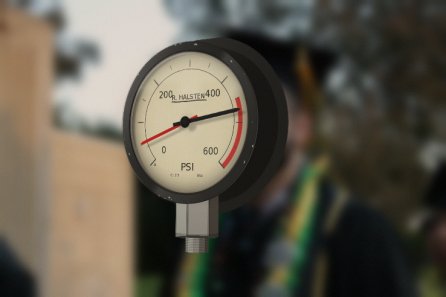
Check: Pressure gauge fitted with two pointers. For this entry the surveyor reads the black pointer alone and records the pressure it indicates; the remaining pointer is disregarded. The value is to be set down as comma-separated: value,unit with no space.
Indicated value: 475,psi
